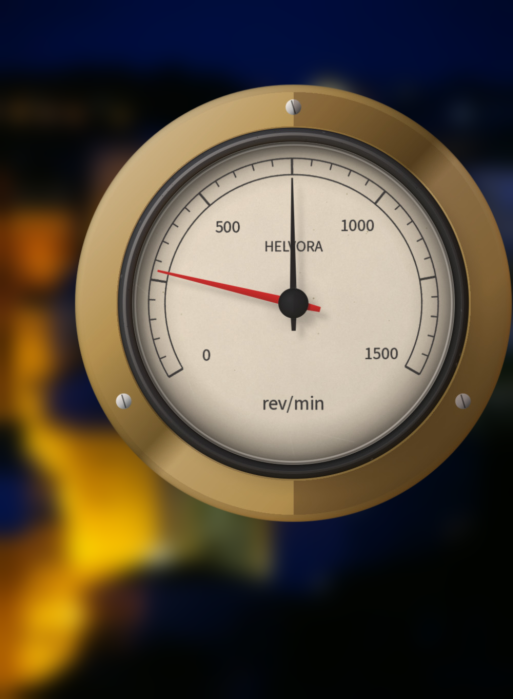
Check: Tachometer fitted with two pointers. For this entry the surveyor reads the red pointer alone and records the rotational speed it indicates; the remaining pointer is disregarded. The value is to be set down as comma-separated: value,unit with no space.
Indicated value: 275,rpm
